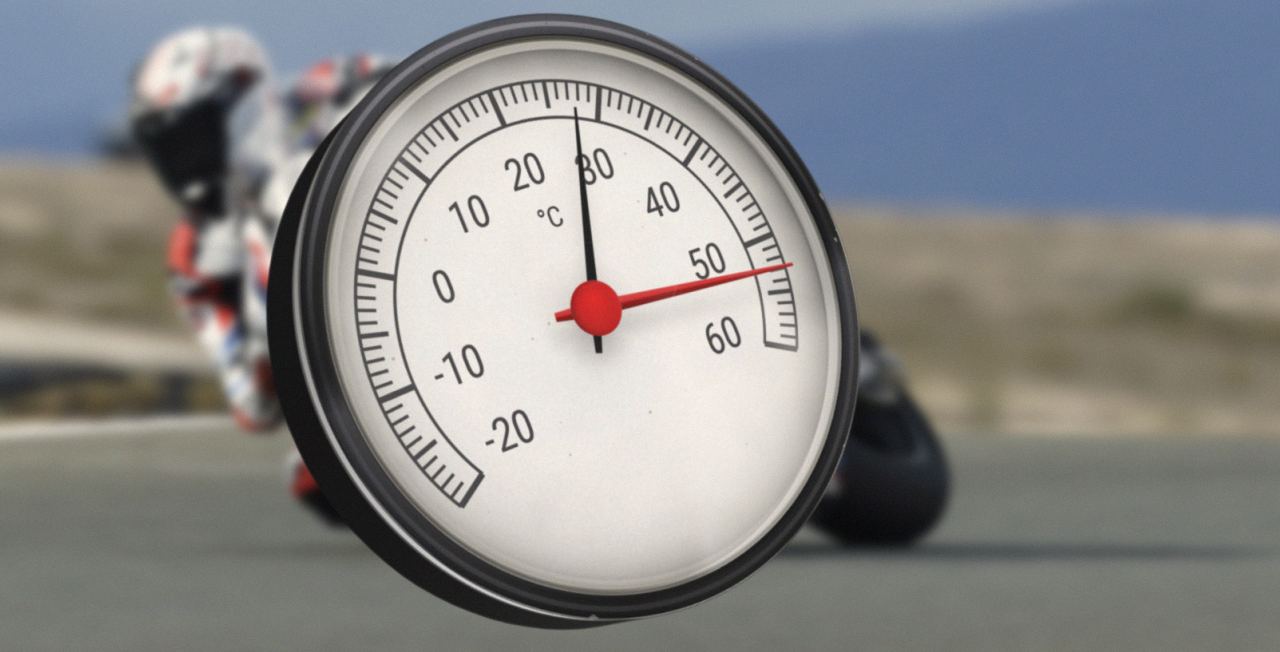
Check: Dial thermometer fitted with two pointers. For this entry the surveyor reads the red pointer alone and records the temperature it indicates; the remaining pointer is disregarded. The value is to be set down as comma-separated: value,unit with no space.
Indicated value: 53,°C
